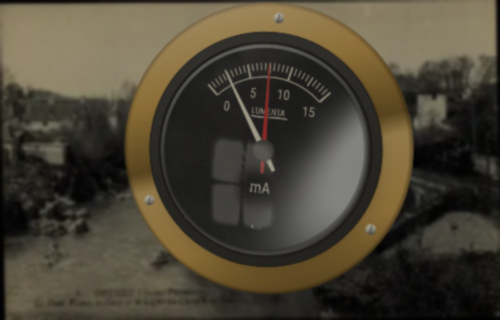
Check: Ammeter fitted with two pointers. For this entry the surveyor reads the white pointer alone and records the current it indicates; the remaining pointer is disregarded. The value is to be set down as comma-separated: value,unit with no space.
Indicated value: 2.5,mA
